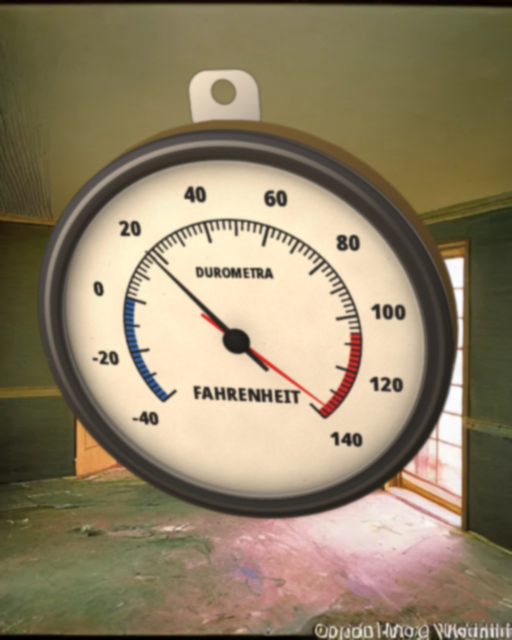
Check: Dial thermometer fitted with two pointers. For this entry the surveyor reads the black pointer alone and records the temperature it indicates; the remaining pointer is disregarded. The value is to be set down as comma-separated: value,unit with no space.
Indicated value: 20,°F
